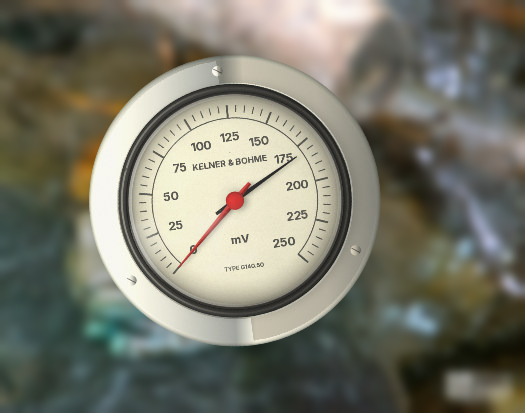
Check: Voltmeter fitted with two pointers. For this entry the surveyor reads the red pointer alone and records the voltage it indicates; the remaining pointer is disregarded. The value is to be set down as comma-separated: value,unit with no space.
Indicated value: 0,mV
